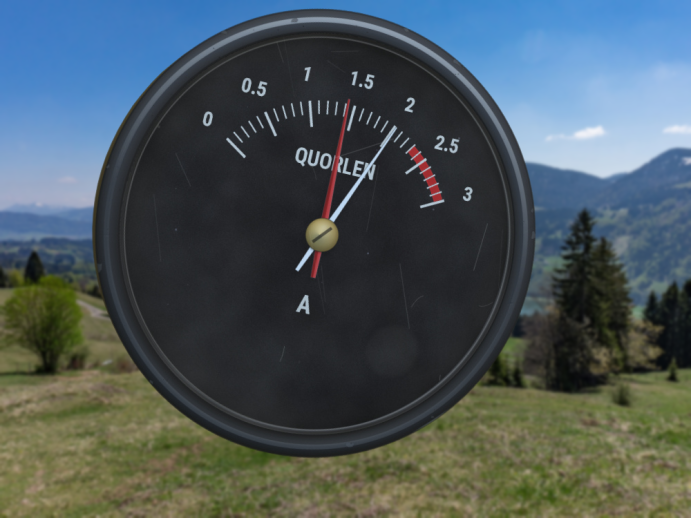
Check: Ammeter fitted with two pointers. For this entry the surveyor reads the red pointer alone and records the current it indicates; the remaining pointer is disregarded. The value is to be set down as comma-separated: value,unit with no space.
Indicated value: 1.4,A
